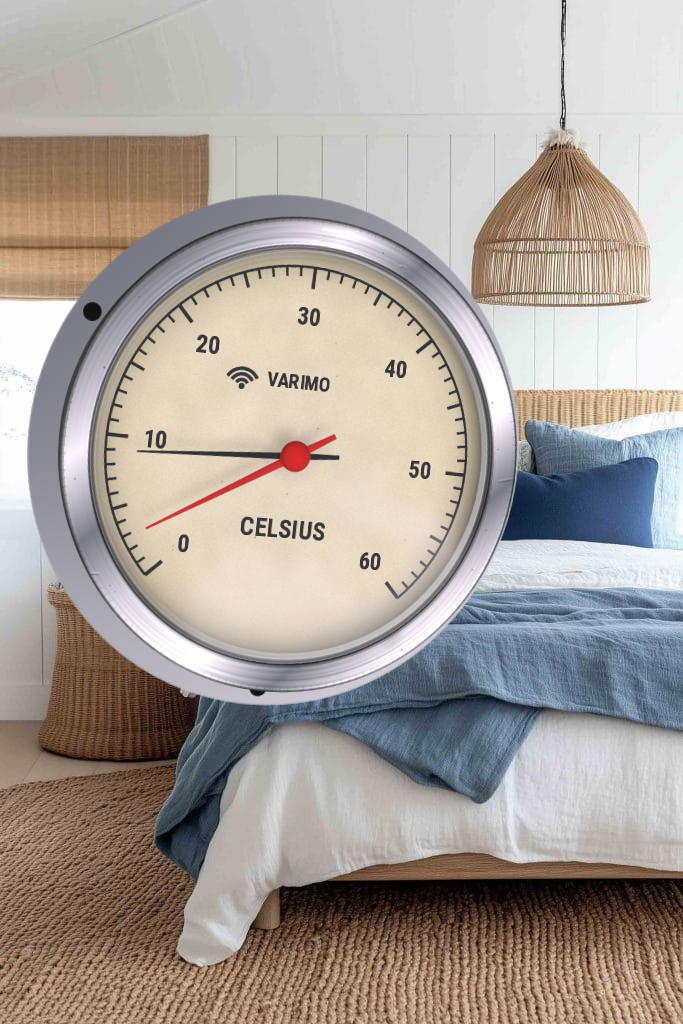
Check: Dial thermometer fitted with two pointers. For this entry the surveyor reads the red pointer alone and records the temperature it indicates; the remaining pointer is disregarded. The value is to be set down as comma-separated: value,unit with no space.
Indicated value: 3,°C
